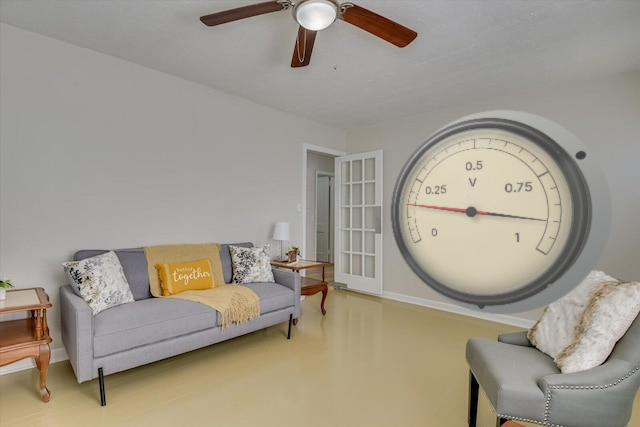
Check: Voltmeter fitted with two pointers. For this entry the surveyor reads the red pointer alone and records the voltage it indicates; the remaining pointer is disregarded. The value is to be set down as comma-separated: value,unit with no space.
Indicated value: 0.15,V
